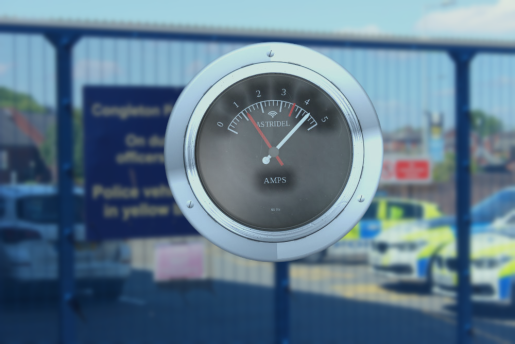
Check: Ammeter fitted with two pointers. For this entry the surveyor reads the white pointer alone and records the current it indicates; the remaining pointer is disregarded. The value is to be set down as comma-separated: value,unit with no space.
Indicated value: 4.4,A
